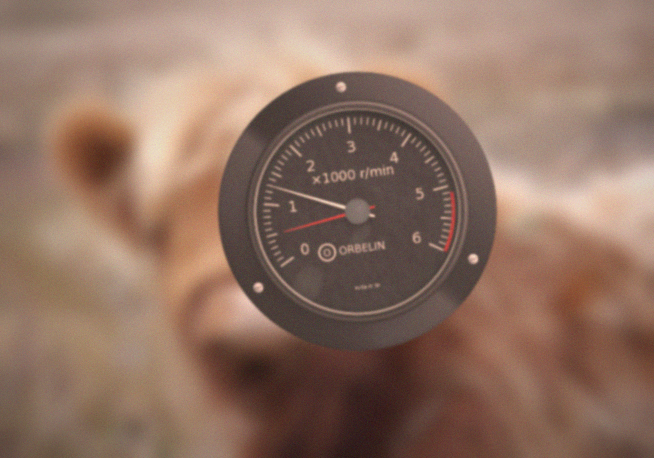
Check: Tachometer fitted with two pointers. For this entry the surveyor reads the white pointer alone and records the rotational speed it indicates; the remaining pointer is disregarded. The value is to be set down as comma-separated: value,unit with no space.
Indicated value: 1300,rpm
